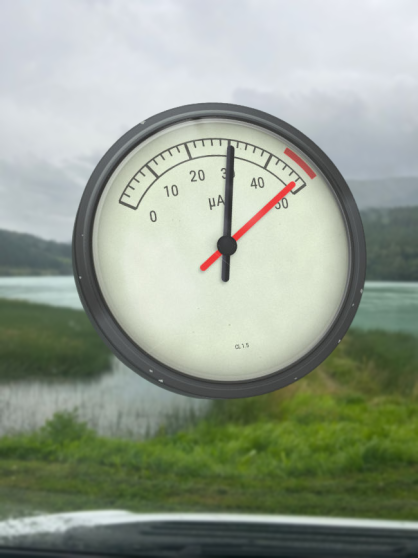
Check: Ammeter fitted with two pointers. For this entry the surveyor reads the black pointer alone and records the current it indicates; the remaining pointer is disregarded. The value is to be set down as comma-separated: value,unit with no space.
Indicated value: 30,µA
